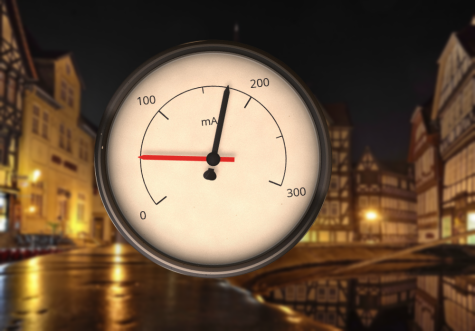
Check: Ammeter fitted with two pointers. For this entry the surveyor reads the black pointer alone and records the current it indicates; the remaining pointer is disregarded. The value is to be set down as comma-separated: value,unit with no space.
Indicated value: 175,mA
